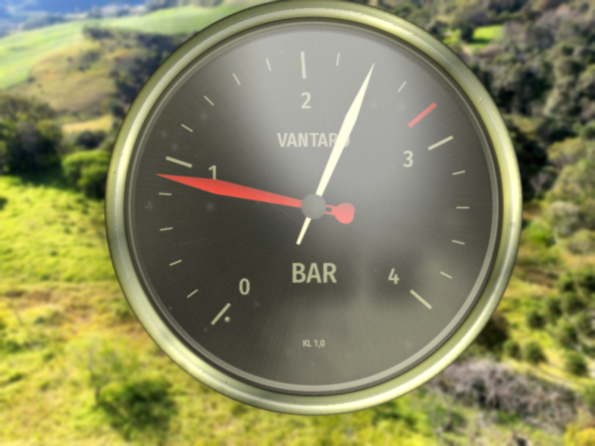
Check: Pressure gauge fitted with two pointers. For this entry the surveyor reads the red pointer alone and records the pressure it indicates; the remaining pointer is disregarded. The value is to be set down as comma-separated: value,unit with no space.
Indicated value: 0.9,bar
